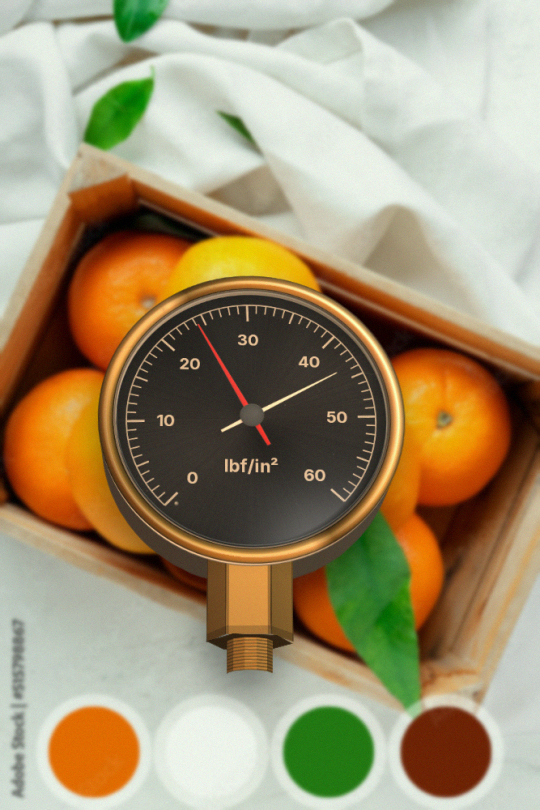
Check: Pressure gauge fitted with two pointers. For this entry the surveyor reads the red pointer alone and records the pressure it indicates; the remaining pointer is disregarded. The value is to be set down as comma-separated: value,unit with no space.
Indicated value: 24,psi
